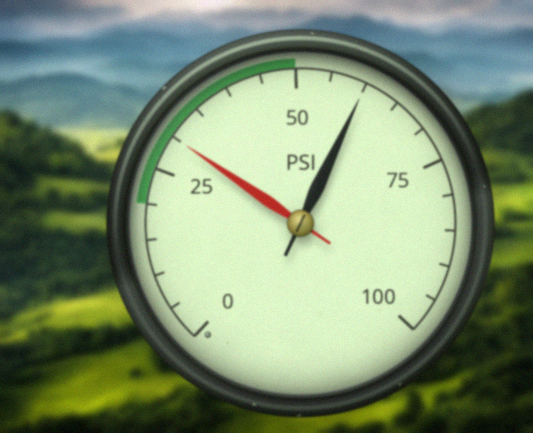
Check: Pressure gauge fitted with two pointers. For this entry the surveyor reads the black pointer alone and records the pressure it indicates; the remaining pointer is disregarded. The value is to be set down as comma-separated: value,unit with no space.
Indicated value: 60,psi
